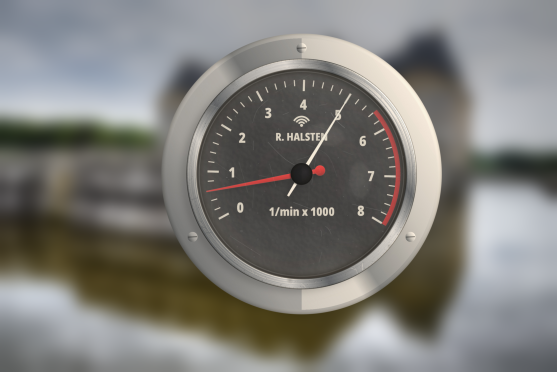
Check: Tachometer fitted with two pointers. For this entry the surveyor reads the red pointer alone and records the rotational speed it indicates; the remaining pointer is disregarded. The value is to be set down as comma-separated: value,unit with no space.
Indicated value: 600,rpm
